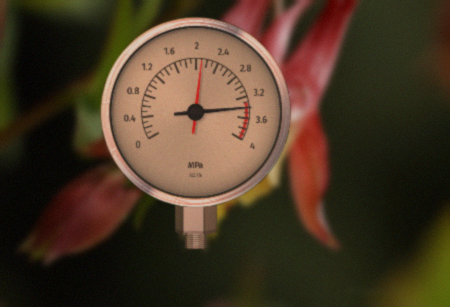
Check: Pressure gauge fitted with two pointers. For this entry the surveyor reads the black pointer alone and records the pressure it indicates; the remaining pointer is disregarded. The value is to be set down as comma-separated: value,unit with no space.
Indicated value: 3.4,MPa
